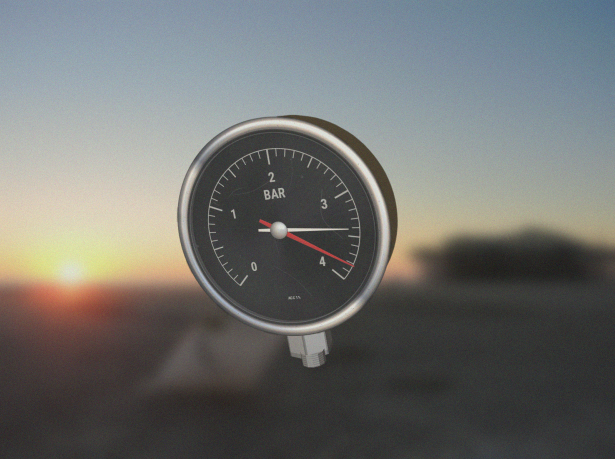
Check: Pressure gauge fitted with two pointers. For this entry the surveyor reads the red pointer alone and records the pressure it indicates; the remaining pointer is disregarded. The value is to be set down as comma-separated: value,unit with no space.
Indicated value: 3.8,bar
